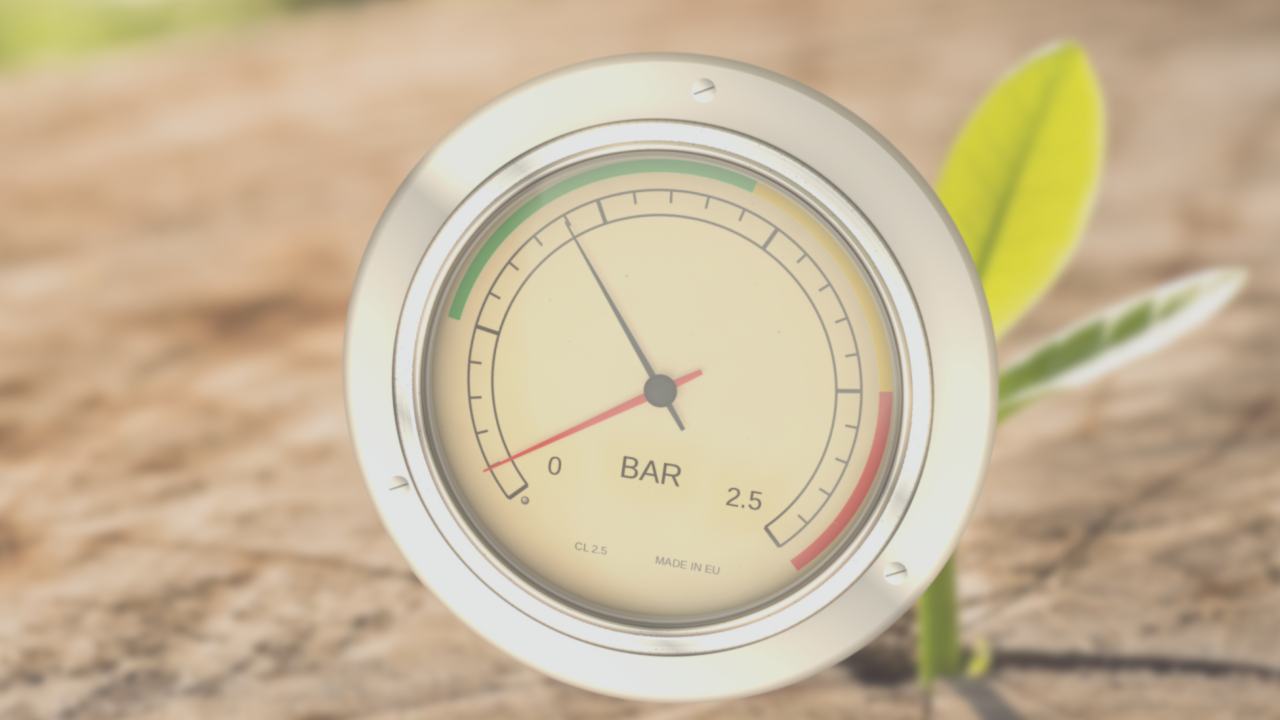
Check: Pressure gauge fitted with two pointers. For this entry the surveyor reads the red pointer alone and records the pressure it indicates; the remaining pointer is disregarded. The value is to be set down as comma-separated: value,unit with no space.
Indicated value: 0.1,bar
